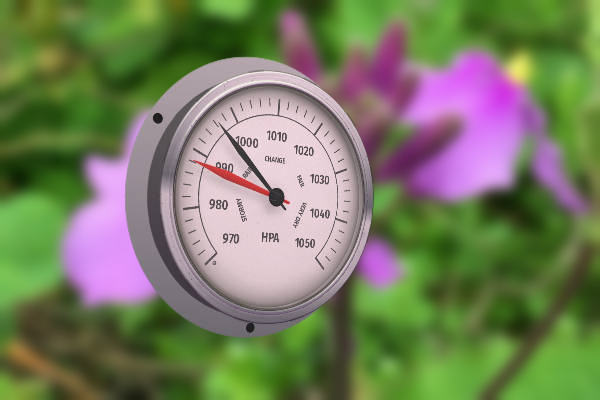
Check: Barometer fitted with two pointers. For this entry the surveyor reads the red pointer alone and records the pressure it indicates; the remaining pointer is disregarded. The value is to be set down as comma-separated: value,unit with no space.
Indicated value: 988,hPa
